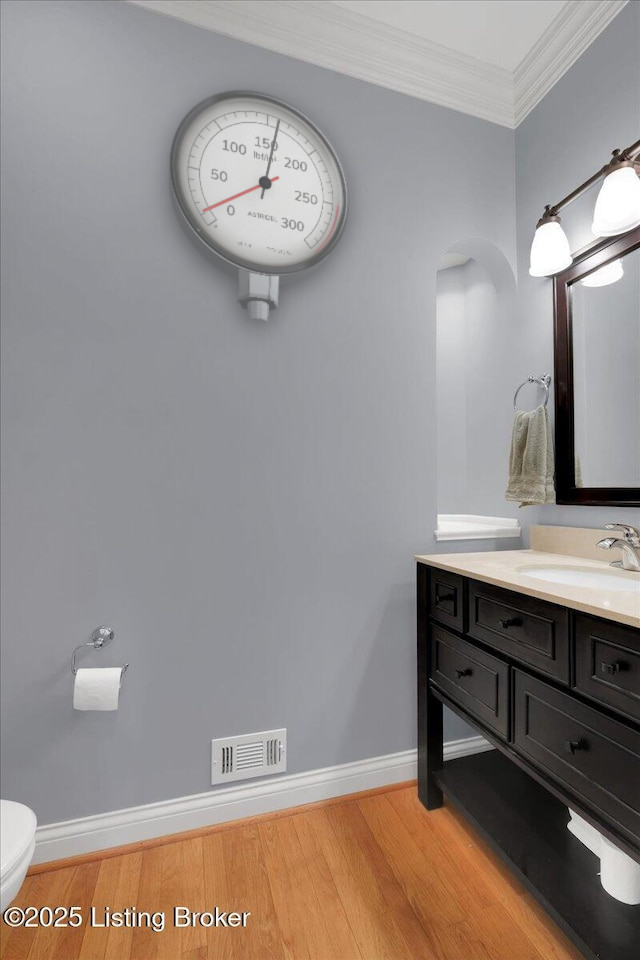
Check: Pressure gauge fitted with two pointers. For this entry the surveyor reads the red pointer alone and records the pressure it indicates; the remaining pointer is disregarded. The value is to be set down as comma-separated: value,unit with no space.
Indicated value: 10,psi
